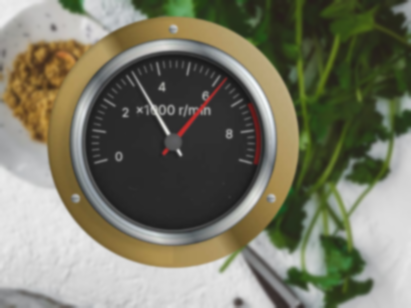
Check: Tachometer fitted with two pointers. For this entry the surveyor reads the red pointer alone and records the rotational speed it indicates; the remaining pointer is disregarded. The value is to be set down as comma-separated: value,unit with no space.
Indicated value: 6200,rpm
